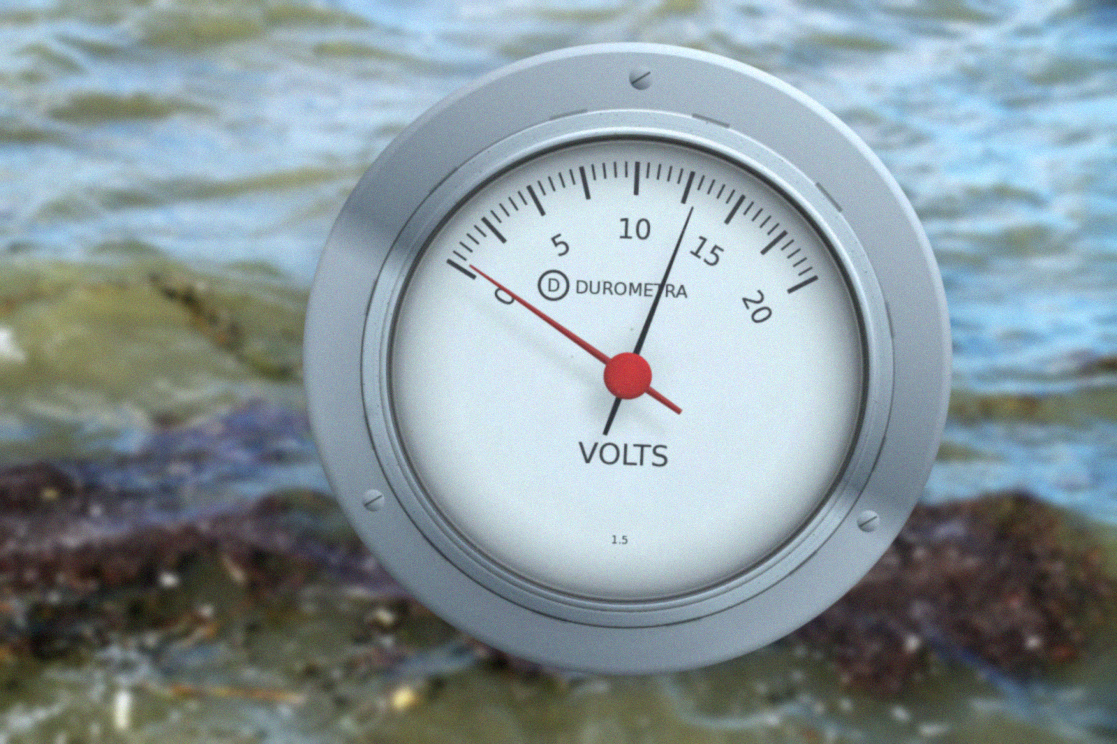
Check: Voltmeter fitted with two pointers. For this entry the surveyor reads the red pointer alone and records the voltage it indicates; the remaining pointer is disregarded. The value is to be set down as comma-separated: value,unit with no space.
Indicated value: 0.5,V
